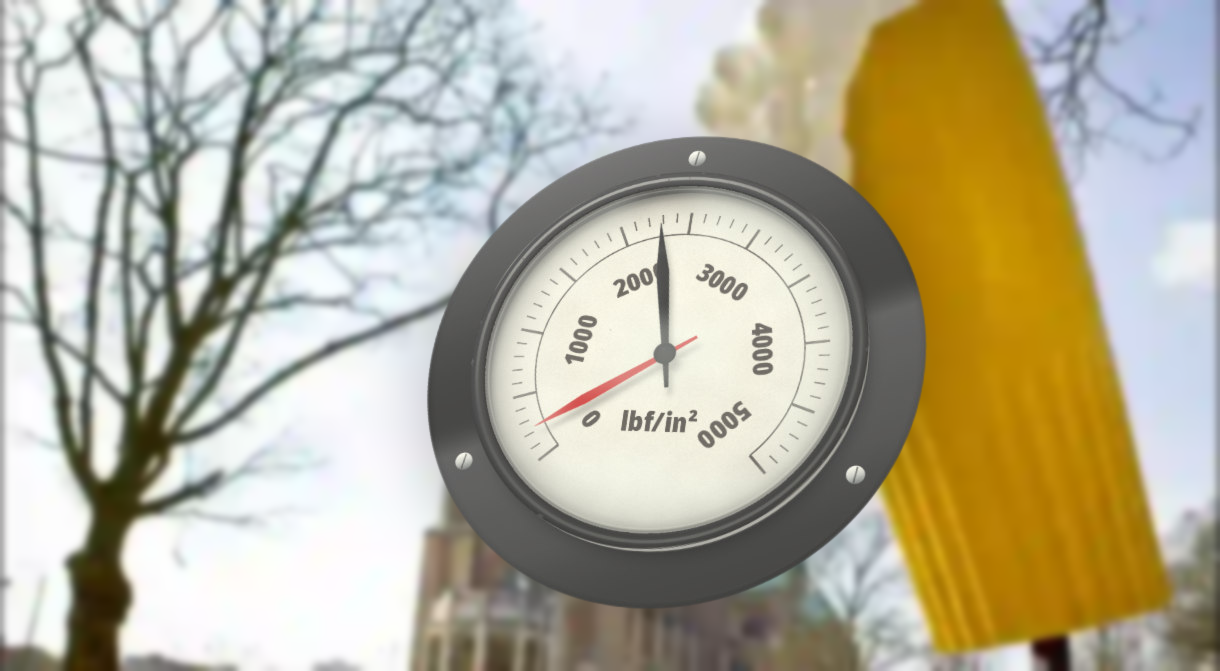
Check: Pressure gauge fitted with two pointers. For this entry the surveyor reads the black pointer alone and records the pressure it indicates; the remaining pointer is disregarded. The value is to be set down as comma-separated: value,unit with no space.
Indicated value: 2300,psi
